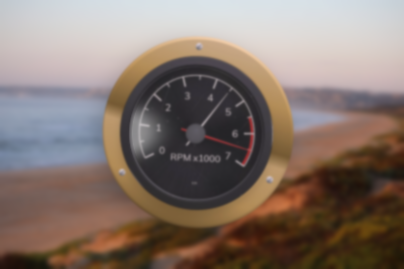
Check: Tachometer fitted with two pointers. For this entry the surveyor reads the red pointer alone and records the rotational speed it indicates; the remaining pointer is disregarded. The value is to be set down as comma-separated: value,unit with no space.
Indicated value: 6500,rpm
